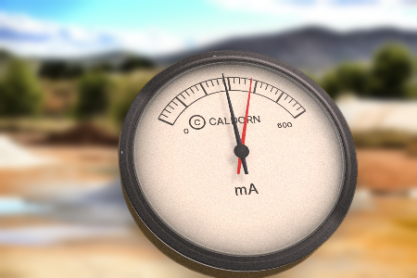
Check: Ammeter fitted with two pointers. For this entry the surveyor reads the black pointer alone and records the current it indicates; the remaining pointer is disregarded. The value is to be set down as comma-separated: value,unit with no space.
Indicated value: 280,mA
